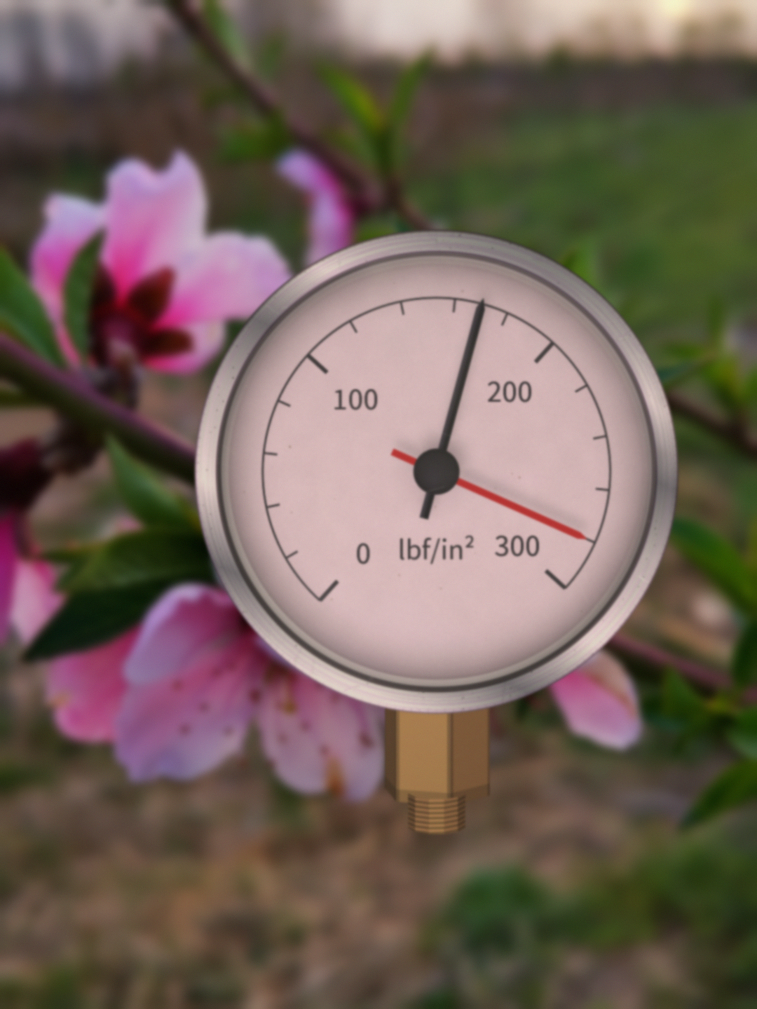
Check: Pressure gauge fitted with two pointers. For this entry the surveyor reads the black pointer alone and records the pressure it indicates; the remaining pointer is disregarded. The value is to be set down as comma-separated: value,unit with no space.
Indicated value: 170,psi
